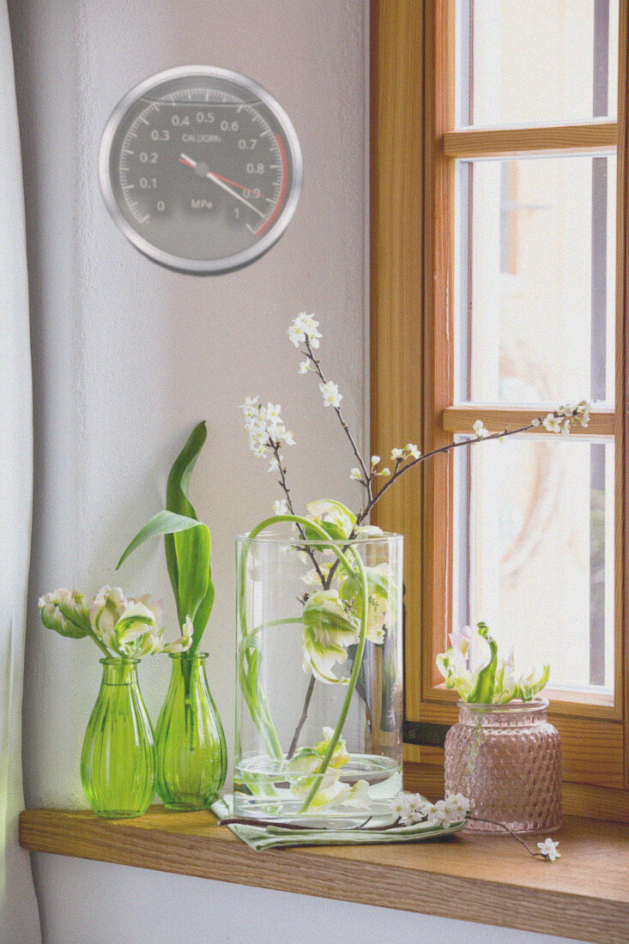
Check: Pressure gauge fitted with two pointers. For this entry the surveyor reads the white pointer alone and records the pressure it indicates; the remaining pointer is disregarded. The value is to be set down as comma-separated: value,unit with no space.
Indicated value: 0.95,MPa
